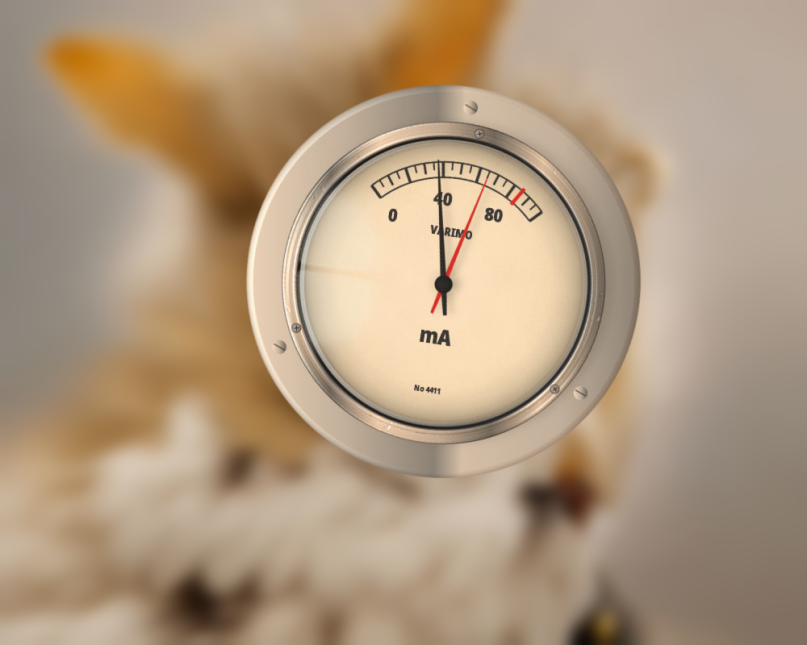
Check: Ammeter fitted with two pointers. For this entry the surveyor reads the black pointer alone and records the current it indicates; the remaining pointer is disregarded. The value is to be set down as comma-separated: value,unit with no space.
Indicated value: 37.5,mA
